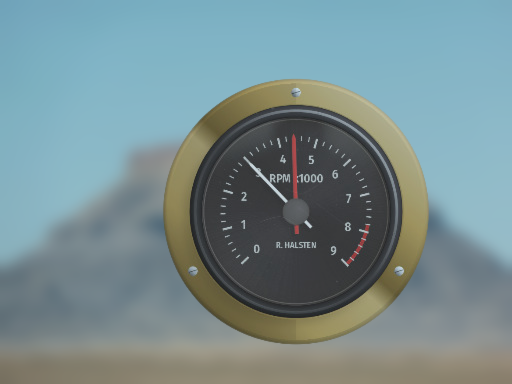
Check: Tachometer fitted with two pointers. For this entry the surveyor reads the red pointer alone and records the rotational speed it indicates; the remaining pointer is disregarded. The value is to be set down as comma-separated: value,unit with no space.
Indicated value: 4400,rpm
